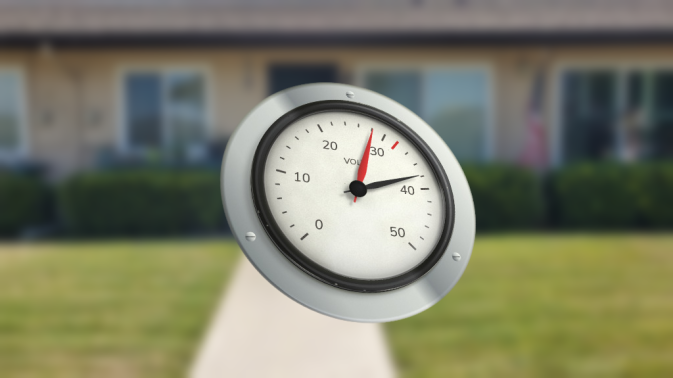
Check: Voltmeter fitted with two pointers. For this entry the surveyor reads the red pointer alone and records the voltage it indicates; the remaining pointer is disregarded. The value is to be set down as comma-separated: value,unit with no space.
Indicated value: 28,V
